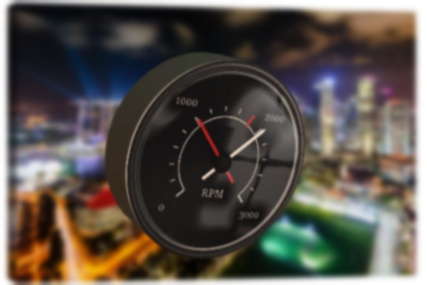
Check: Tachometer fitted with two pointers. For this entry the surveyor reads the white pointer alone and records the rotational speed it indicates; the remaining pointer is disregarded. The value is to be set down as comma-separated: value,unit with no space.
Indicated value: 2000,rpm
